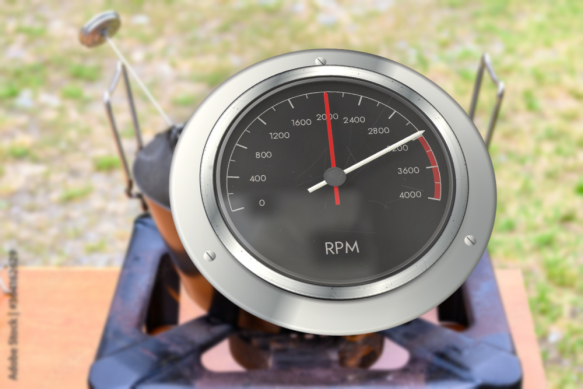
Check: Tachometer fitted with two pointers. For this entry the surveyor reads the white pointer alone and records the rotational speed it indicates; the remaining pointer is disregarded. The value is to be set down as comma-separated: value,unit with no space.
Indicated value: 3200,rpm
